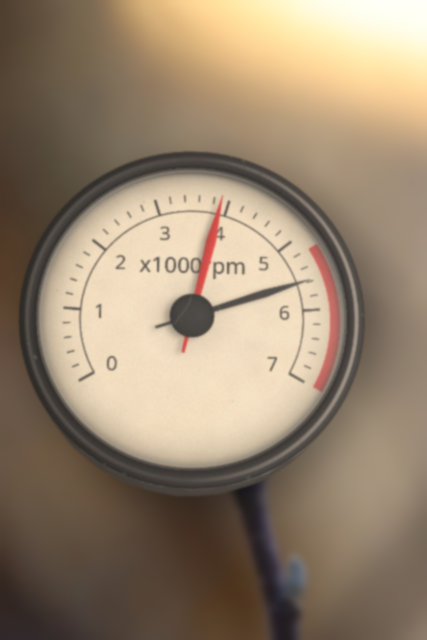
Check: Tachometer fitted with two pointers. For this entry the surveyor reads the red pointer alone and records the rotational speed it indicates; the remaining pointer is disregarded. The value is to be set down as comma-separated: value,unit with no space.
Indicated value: 3900,rpm
